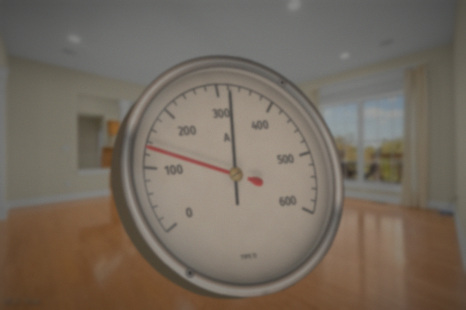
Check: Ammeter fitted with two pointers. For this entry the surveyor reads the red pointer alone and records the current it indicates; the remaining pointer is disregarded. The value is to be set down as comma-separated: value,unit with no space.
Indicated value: 130,A
